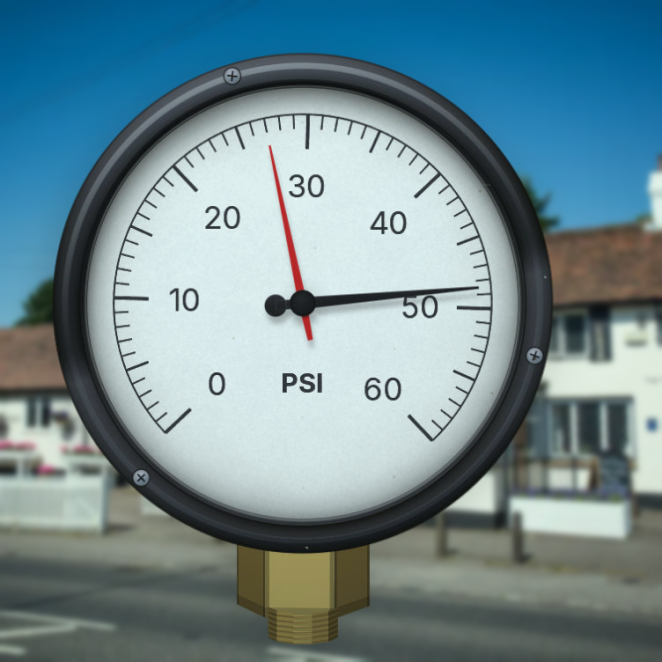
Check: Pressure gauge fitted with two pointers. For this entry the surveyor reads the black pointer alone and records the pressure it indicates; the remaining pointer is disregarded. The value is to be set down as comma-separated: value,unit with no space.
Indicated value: 48.5,psi
